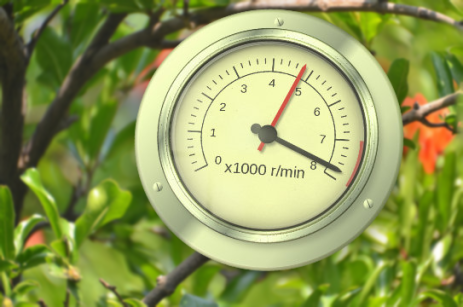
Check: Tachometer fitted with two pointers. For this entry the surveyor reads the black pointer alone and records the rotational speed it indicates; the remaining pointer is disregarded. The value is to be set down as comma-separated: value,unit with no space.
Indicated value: 7800,rpm
